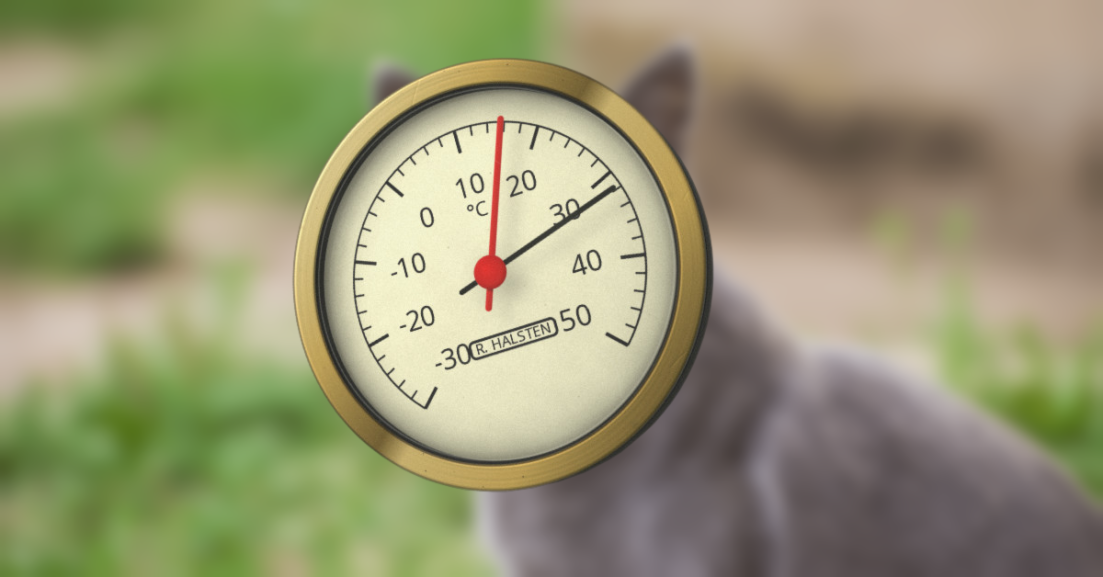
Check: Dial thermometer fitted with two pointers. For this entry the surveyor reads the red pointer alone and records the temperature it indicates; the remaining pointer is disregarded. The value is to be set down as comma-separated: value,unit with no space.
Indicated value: 16,°C
